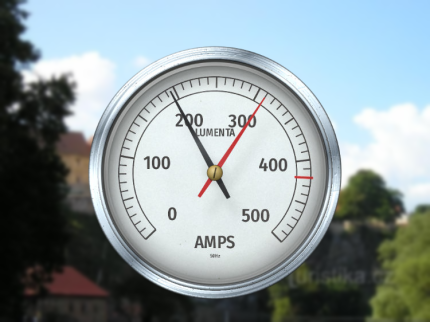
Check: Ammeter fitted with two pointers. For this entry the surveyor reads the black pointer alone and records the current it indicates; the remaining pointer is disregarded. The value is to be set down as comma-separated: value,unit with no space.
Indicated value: 195,A
